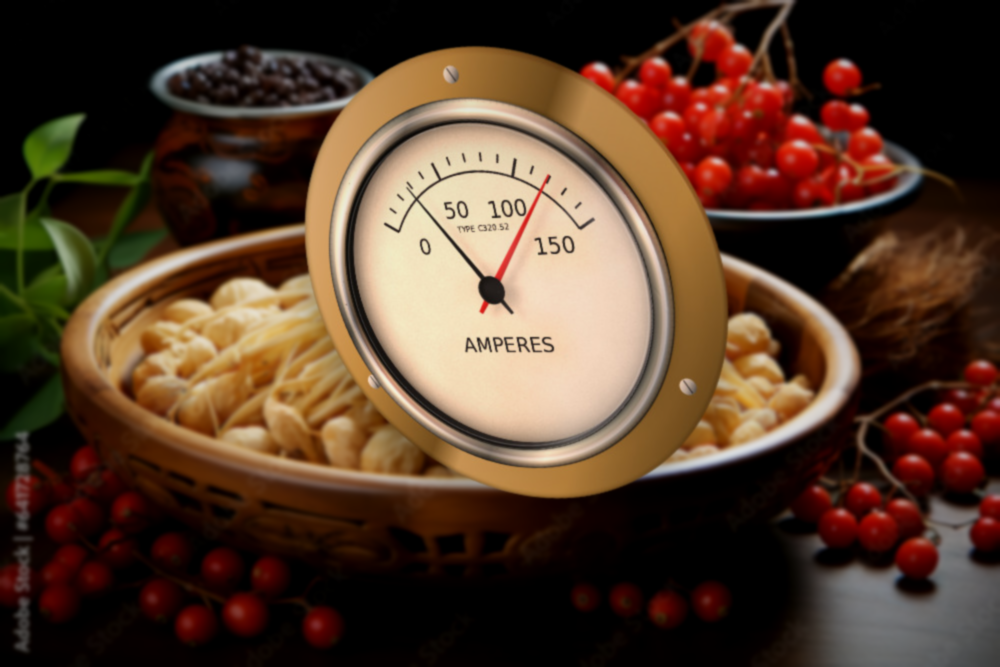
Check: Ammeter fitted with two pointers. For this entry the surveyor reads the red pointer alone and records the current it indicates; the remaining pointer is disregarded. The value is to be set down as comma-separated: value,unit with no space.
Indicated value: 120,A
